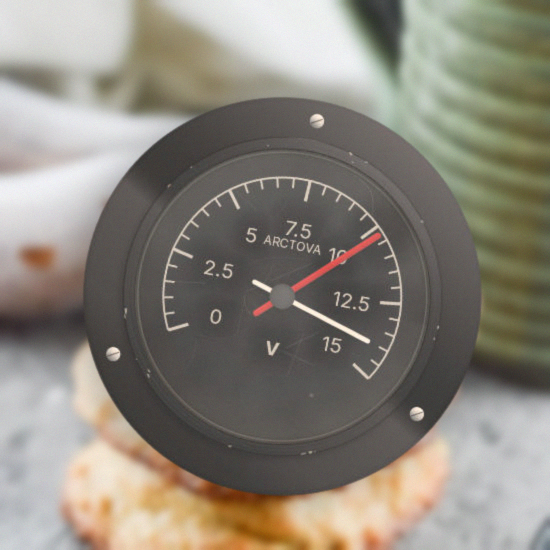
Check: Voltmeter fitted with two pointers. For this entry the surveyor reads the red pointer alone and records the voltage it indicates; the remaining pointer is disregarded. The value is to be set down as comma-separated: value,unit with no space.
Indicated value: 10.25,V
